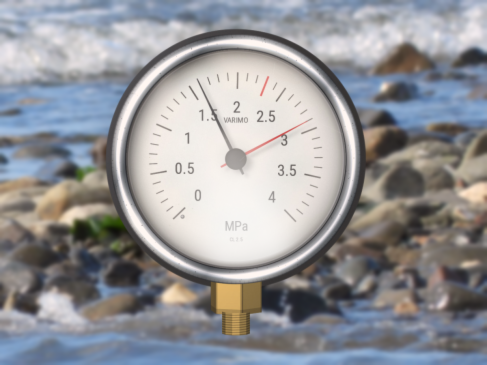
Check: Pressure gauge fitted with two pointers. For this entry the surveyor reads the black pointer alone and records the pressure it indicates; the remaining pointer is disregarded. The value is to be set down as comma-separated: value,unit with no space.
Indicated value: 1.6,MPa
